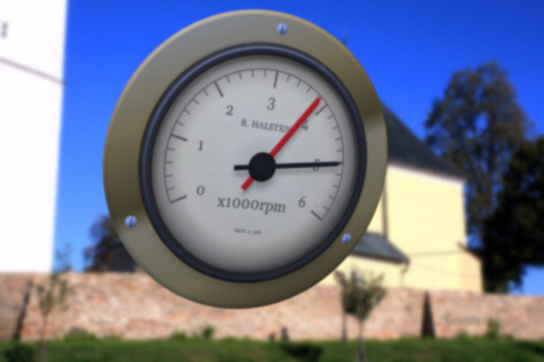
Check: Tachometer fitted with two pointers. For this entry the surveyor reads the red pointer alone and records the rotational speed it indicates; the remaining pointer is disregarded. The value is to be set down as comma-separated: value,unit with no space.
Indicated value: 3800,rpm
